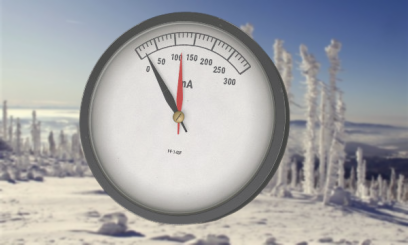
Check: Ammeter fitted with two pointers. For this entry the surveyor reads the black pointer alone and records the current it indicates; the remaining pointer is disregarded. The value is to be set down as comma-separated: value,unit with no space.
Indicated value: 20,mA
